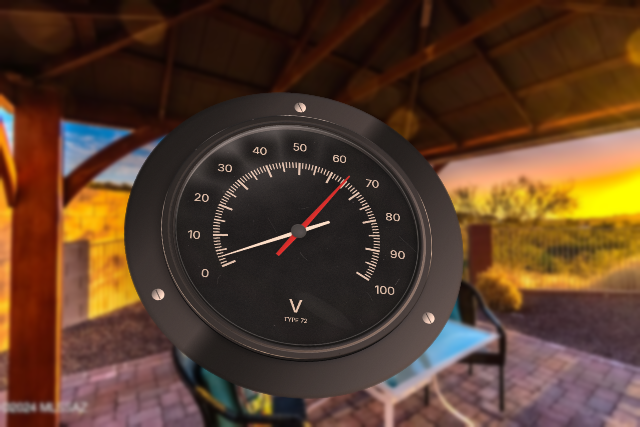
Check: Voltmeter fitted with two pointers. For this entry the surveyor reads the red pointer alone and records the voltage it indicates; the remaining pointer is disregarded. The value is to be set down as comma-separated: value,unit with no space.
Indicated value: 65,V
